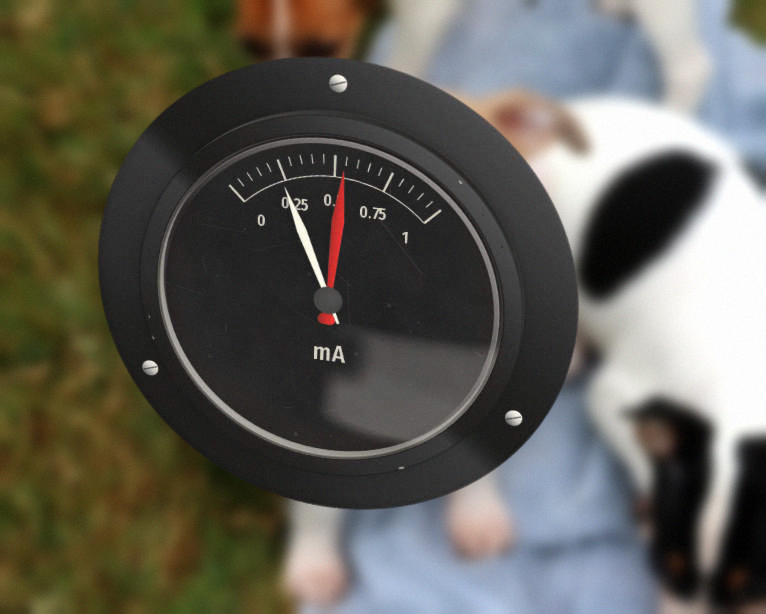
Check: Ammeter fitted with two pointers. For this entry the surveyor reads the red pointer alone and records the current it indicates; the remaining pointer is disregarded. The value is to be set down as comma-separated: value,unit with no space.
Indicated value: 0.55,mA
